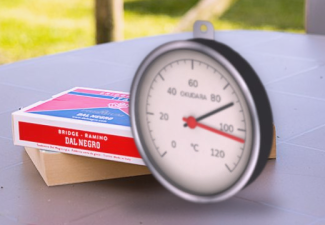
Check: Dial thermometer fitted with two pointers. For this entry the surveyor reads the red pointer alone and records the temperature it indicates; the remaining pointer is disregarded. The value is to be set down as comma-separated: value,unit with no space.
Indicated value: 104,°C
